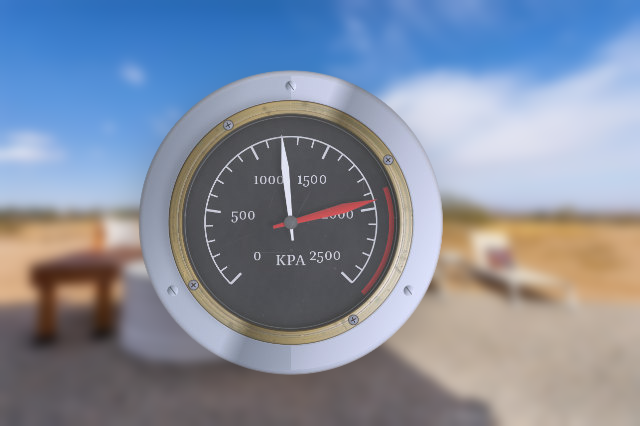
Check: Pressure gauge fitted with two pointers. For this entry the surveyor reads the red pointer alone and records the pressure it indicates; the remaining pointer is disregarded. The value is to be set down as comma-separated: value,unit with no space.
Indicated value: 1950,kPa
